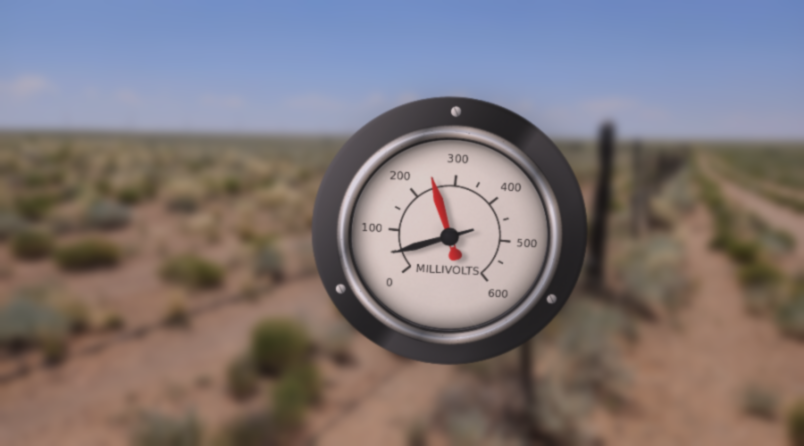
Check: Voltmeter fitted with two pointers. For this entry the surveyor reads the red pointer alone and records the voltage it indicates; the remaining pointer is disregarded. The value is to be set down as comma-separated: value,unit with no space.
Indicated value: 250,mV
